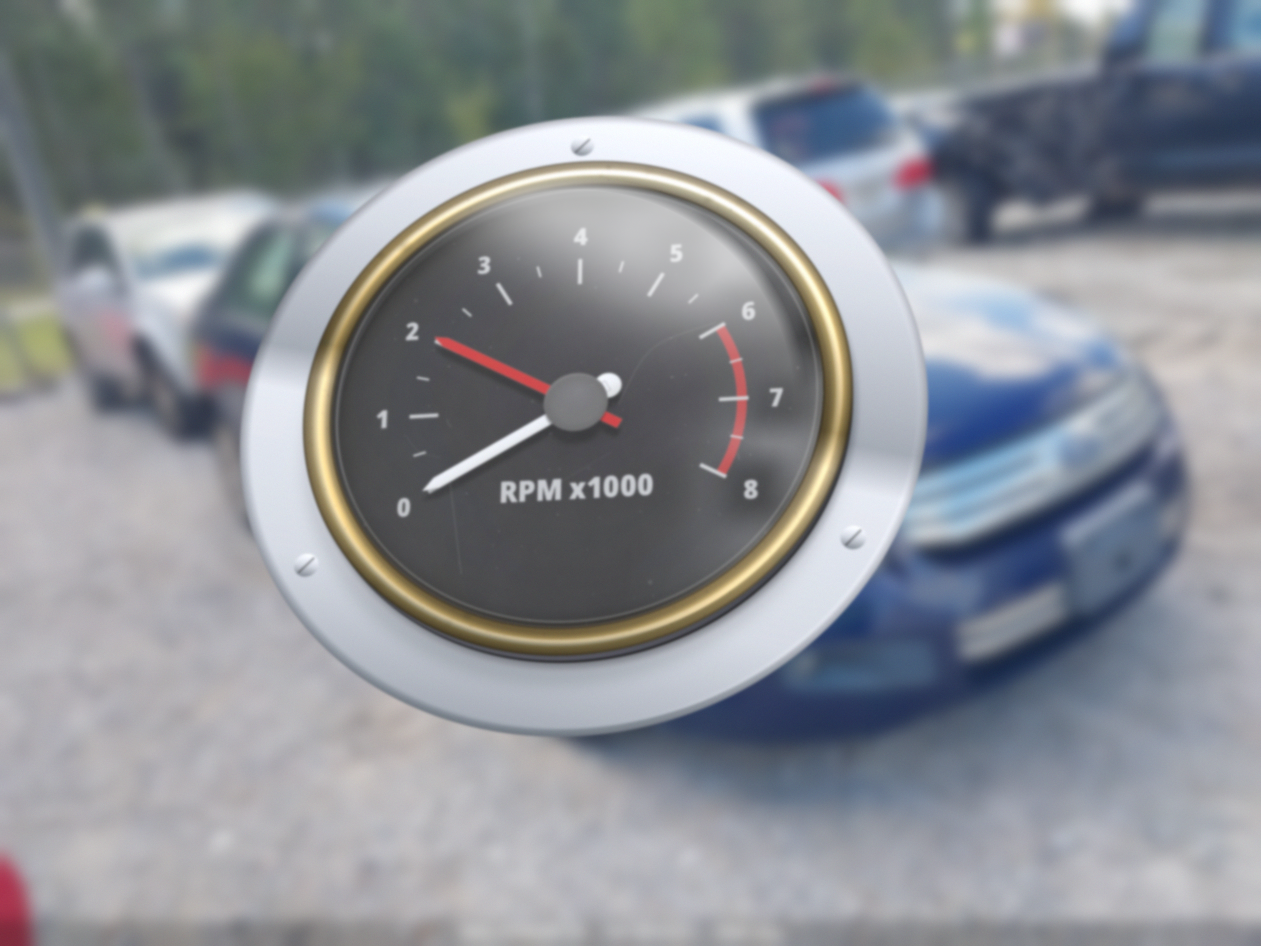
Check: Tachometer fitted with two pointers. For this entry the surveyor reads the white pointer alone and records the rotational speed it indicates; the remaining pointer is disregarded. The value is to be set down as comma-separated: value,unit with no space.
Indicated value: 0,rpm
